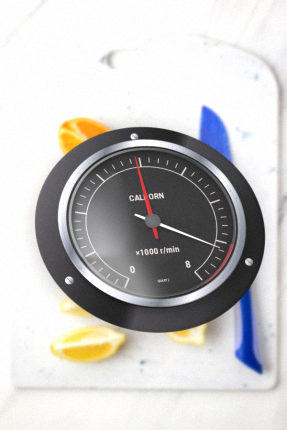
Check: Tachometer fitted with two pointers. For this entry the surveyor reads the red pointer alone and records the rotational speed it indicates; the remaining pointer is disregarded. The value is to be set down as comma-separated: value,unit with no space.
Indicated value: 3900,rpm
